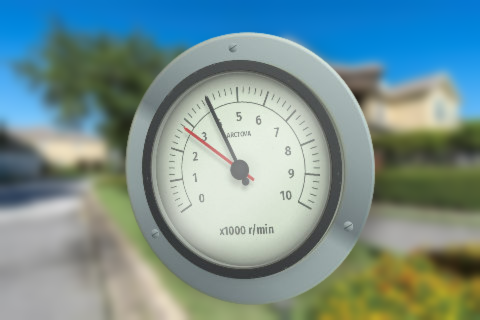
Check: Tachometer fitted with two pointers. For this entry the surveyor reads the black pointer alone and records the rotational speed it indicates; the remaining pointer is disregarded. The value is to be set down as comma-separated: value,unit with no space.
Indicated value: 4000,rpm
